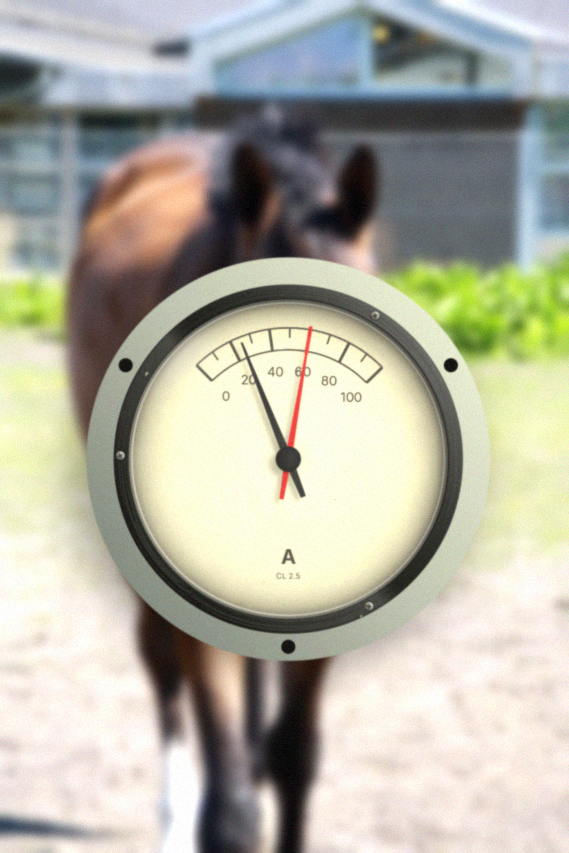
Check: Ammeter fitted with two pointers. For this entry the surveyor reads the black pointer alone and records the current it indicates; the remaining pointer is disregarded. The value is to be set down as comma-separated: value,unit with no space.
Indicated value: 25,A
